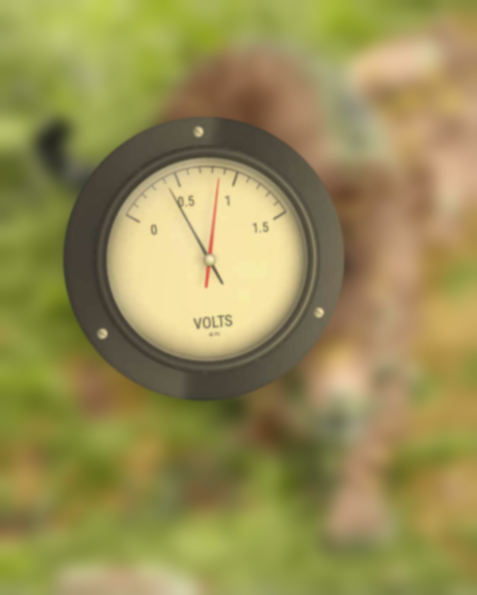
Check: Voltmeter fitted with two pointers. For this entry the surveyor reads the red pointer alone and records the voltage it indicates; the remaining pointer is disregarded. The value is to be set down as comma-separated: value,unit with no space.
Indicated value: 0.85,V
